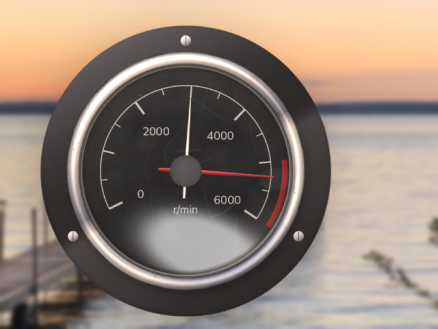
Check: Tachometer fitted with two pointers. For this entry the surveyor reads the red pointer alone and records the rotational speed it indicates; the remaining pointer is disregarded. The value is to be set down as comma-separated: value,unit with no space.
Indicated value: 5250,rpm
